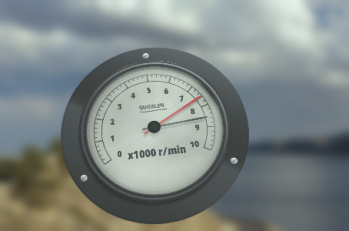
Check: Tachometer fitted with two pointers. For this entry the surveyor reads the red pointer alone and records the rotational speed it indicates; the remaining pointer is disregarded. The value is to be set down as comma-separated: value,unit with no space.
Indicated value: 7600,rpm
